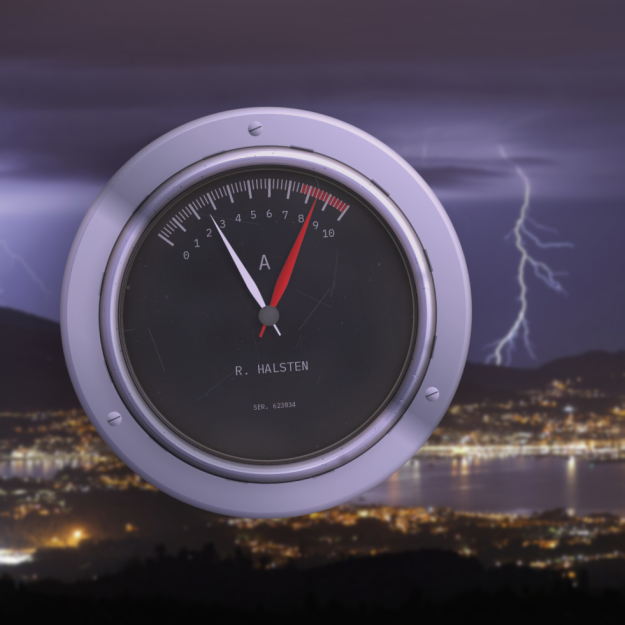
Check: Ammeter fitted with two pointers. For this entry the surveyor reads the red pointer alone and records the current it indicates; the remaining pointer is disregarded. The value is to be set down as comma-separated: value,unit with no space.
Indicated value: 8.4,A
